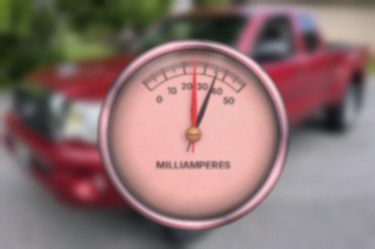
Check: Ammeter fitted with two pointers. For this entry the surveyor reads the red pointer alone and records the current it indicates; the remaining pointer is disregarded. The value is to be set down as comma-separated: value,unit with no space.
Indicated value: 25,mA
